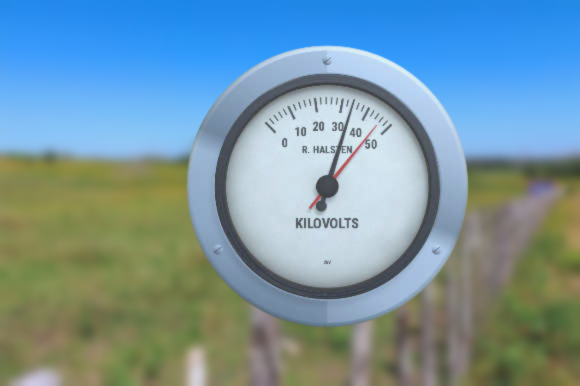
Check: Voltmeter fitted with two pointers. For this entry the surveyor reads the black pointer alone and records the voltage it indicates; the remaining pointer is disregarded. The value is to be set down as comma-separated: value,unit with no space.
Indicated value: 34,kV
